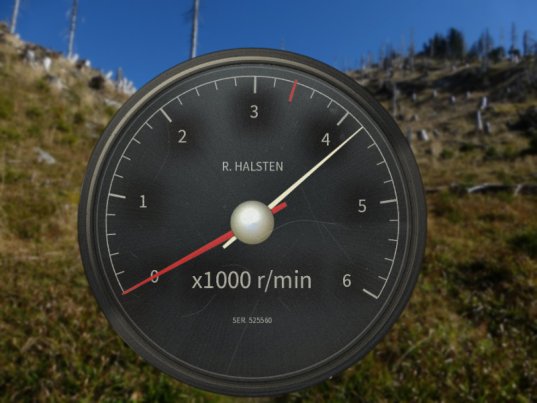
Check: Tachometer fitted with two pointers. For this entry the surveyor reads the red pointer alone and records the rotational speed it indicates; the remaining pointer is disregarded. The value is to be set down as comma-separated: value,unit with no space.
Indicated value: 0,rpm
